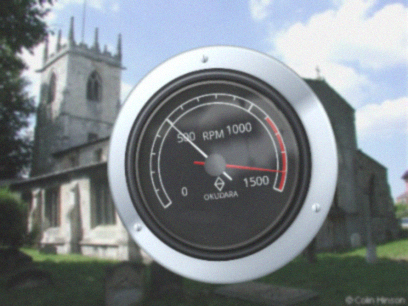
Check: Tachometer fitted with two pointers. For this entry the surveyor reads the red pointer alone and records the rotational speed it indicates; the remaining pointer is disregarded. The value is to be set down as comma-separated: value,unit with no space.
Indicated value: 1400,rpm
